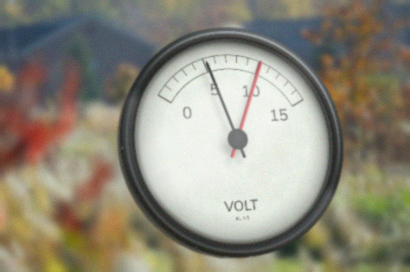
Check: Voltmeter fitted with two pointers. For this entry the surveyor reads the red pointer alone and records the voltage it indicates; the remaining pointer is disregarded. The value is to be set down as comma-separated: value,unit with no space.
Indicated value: 10,V
